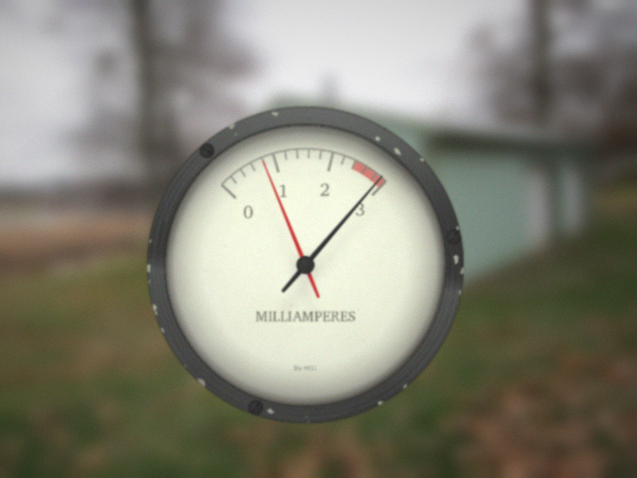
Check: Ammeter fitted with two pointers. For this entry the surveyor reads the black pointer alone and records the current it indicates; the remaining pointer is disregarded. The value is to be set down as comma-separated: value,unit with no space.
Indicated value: 2.9,mA
